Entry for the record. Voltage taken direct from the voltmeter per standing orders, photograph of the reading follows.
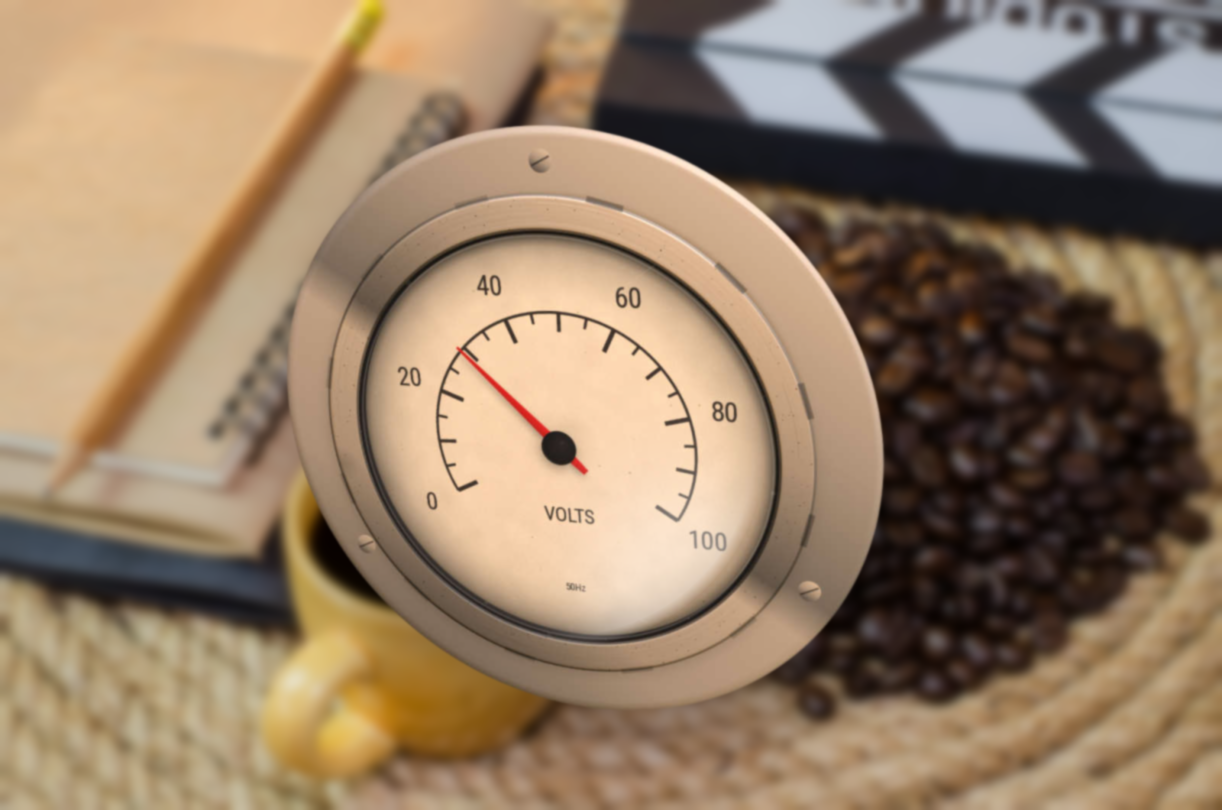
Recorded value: 30 V
